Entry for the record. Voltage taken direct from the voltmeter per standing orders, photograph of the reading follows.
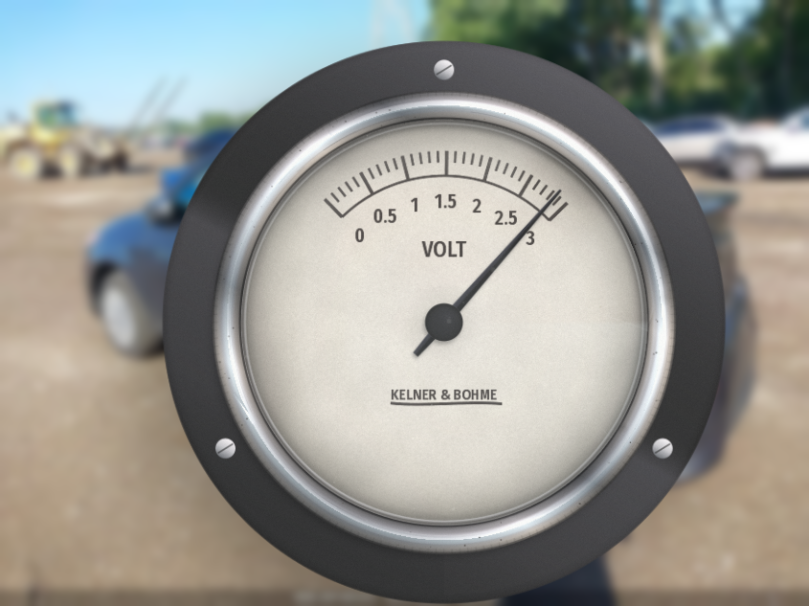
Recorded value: 2.85 V
